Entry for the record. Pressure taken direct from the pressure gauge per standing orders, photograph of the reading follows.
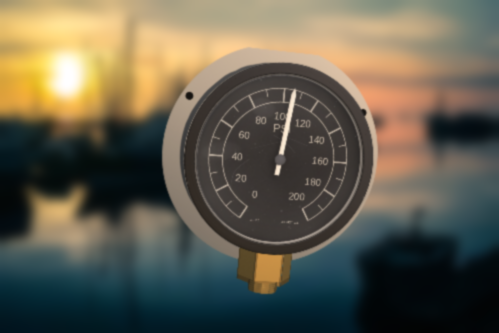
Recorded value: 105 psi
